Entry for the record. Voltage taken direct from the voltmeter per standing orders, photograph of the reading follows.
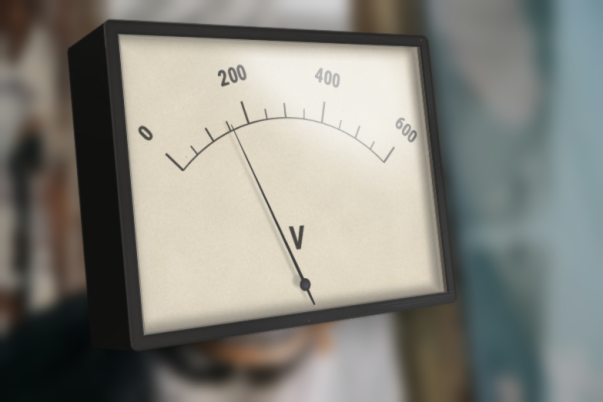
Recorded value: 150 V
